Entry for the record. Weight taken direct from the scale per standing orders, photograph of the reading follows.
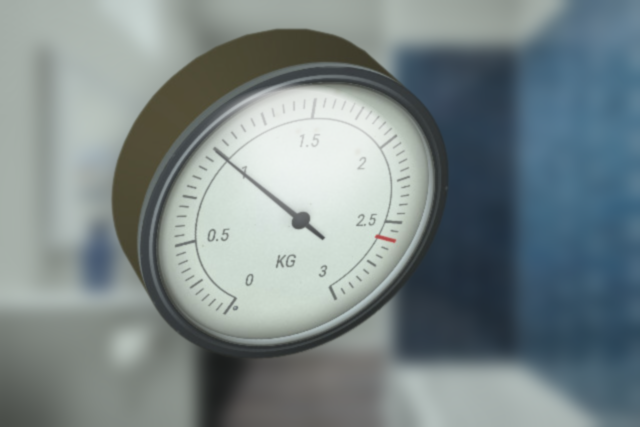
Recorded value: 1 kg
